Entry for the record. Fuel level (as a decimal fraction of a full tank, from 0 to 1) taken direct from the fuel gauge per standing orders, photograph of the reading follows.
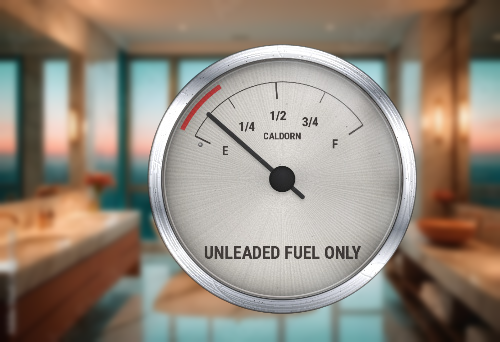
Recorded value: 0.125
